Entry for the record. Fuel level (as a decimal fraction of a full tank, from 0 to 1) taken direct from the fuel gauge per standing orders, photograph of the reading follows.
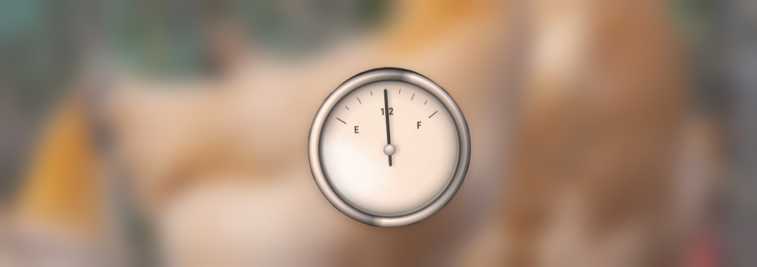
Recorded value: 0.5
